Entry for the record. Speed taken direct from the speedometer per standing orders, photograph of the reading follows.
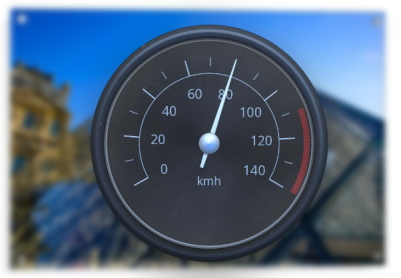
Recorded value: 80 km/h
